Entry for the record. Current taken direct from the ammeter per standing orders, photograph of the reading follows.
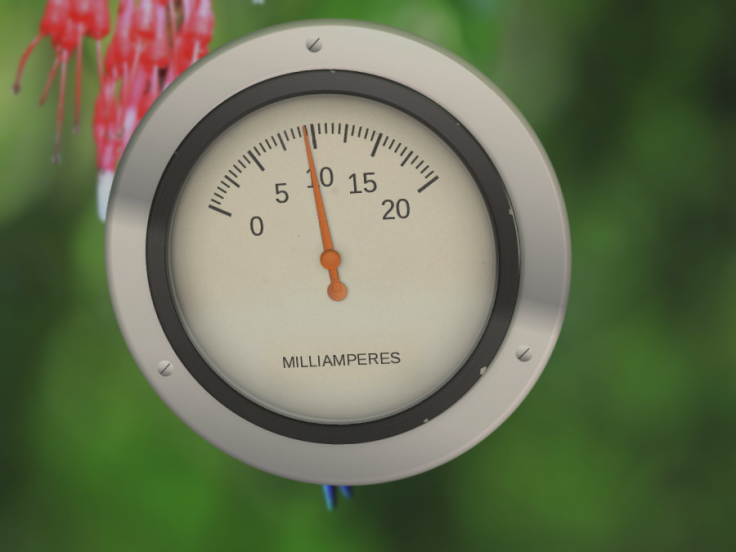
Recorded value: 9.5 mA
